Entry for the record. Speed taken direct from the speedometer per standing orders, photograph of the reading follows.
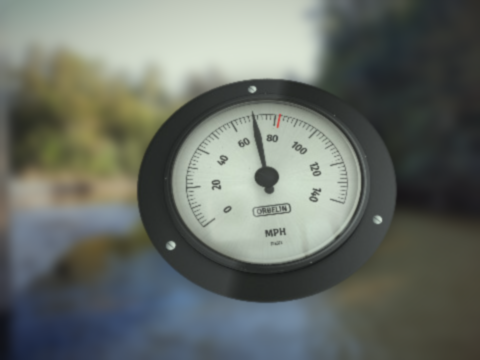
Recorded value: 70 mph
